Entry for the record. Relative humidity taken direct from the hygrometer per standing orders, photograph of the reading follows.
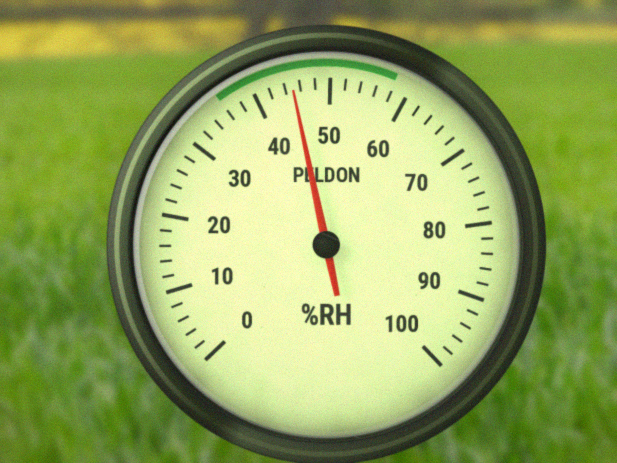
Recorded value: 45 %
